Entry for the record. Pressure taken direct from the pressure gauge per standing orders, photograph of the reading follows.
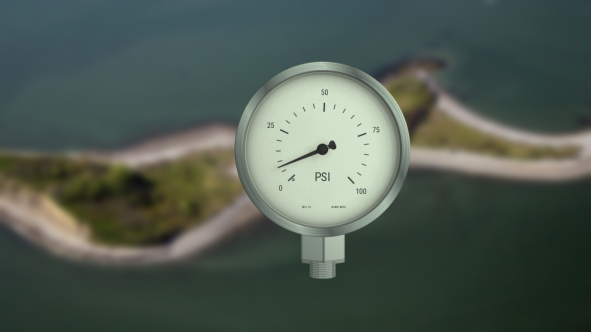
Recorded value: 7.5 psi
